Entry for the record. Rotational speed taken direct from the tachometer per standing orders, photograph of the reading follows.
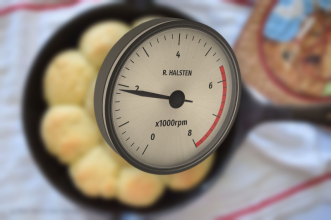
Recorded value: 1900 rpm
